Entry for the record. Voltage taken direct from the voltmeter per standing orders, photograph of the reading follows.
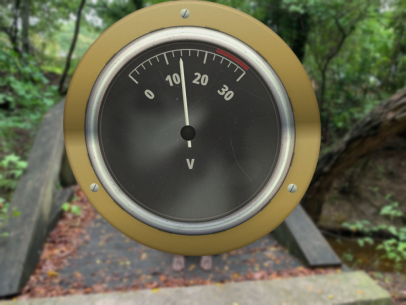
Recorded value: 14 V
